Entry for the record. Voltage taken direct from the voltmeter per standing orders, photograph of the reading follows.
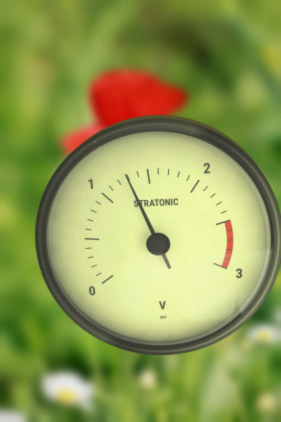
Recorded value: 1.3 V
